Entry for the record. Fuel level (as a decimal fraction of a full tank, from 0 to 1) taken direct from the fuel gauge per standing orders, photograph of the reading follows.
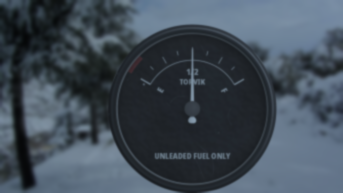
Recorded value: 0.5
